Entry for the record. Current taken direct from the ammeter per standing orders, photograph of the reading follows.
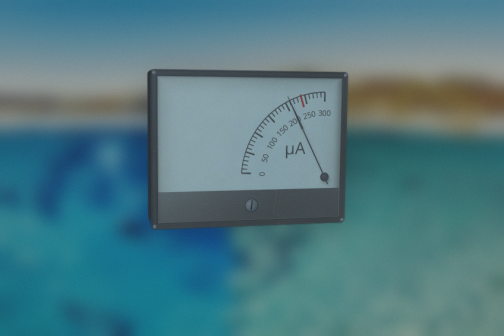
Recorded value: 210 µA
